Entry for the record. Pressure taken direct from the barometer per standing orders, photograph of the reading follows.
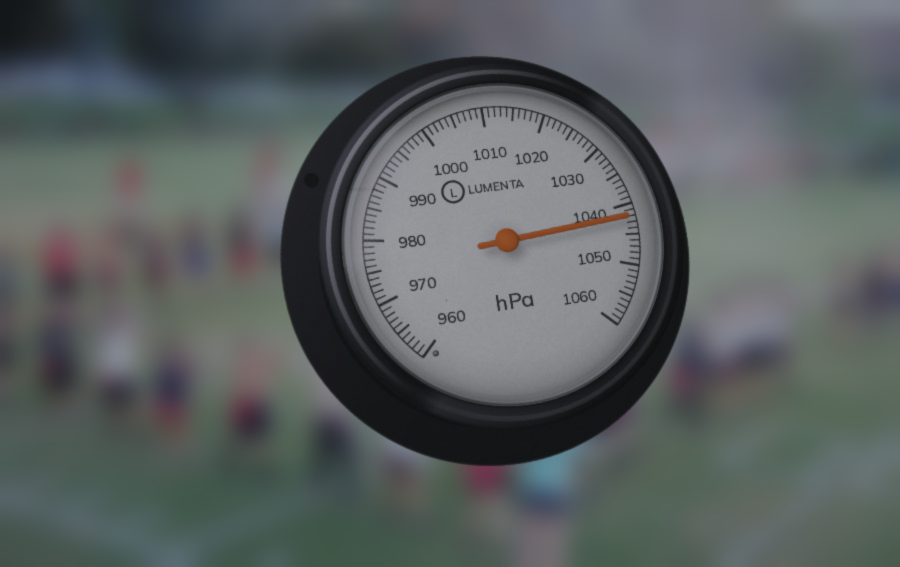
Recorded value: 1042 hPa
